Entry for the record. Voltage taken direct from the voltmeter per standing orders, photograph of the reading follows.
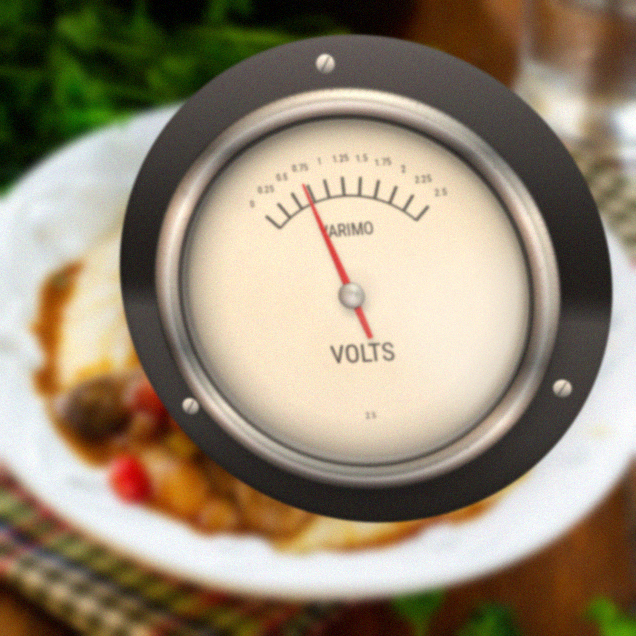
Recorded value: 0.75 V
